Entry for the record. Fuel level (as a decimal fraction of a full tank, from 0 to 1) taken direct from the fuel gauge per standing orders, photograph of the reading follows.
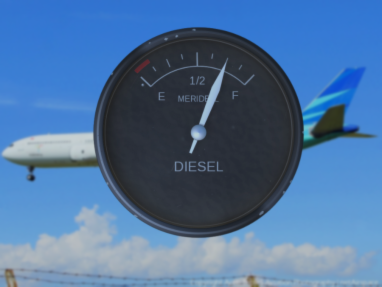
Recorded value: 0.75
